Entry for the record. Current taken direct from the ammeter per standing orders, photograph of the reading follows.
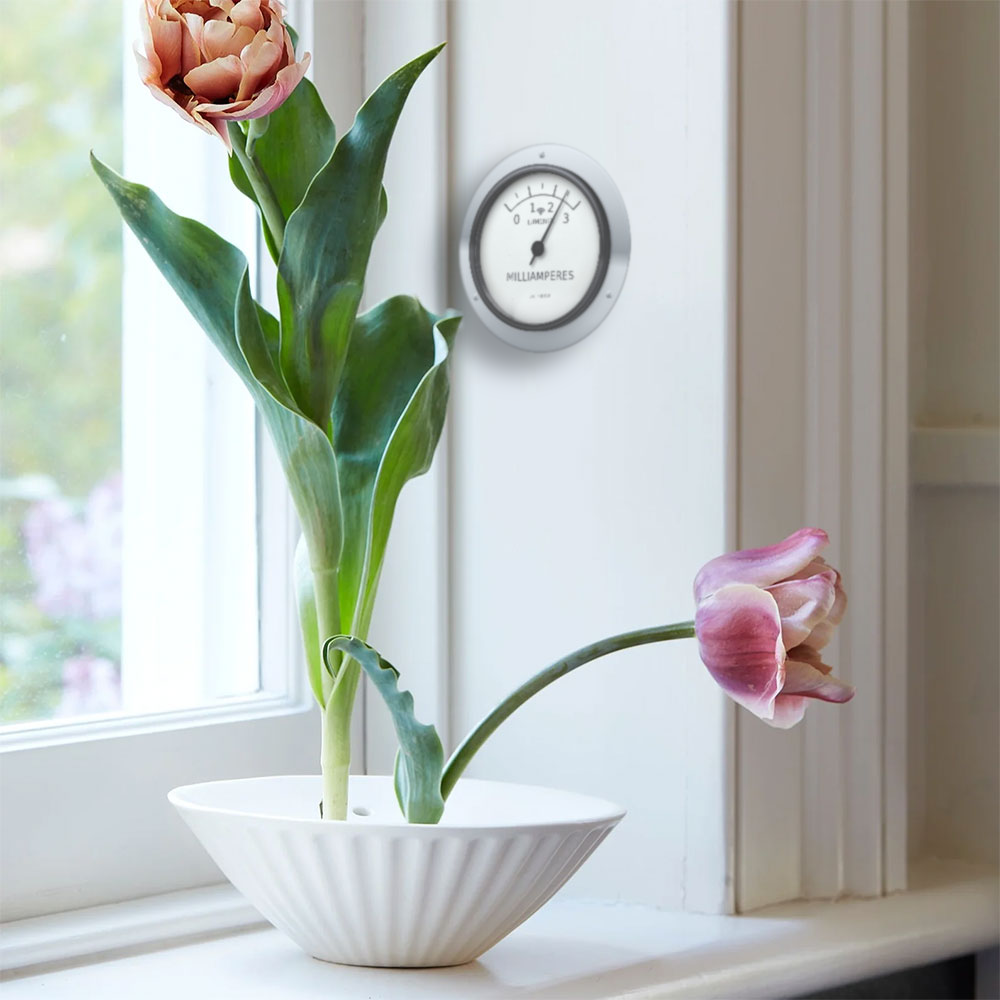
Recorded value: 2.5 mA
